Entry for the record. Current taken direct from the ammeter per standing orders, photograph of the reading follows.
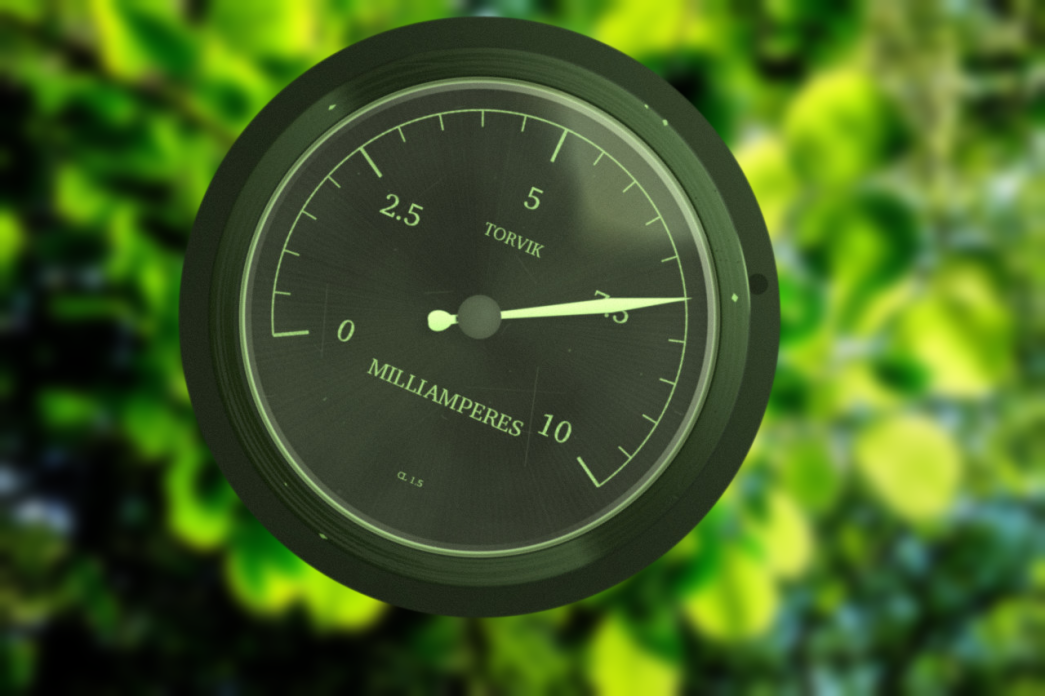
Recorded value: 7.5 mA
